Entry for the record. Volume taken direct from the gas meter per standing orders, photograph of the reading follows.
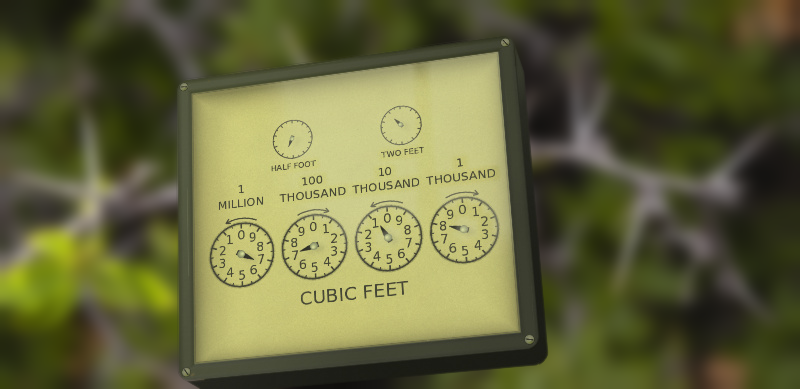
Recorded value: 670800 ft³
